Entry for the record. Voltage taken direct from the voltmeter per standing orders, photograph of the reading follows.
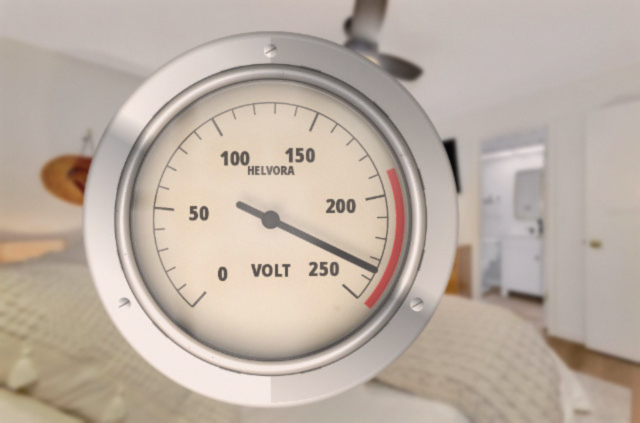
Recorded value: 235 V
